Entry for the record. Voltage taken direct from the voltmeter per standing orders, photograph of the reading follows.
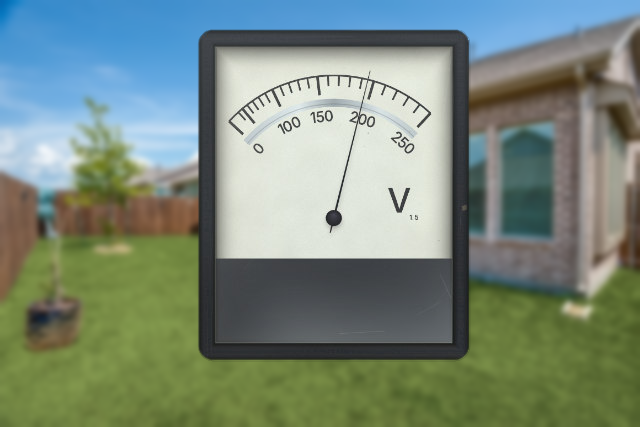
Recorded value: 195 V
